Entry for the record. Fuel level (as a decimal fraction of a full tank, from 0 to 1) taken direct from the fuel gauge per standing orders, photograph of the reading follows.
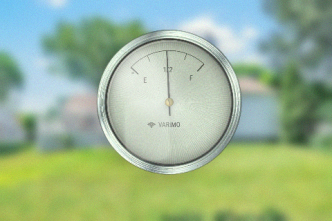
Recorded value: 0.5
